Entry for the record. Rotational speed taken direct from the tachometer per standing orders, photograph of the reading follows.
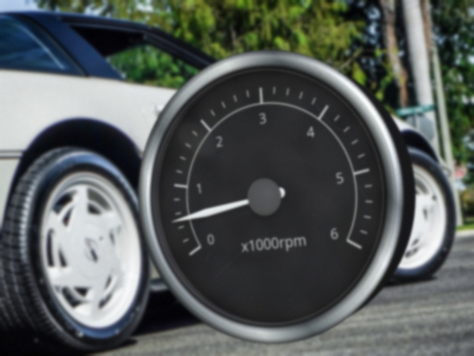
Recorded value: 500 rpm
